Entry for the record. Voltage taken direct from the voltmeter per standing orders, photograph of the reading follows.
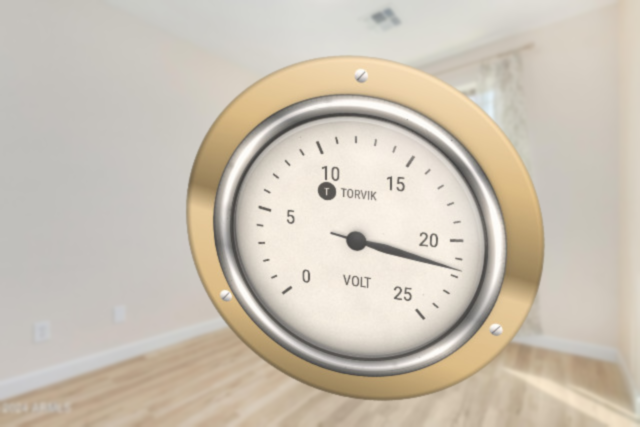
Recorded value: 21.5 V
